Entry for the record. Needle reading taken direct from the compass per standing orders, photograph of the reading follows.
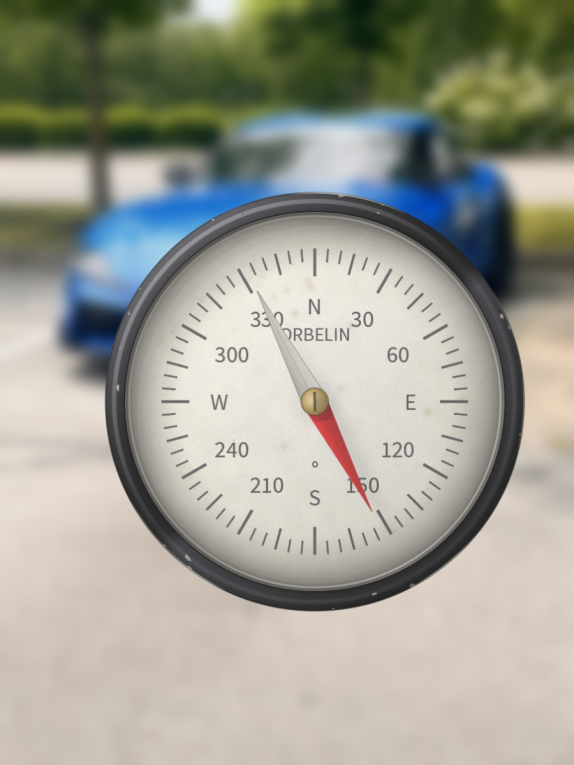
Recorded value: 152.5 °
